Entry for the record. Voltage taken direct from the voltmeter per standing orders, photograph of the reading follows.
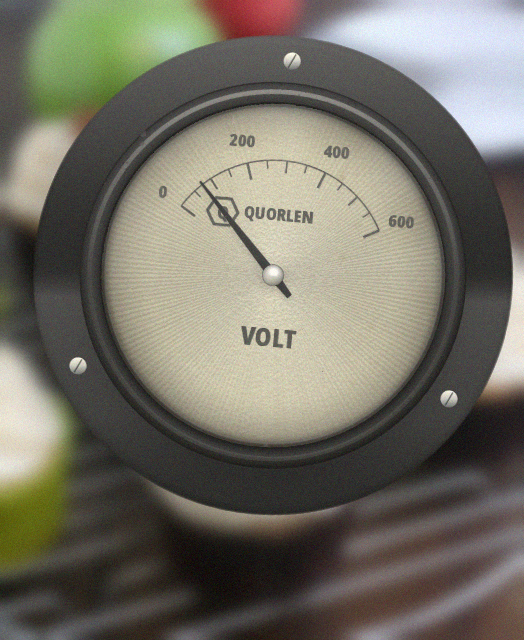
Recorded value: 75 V
